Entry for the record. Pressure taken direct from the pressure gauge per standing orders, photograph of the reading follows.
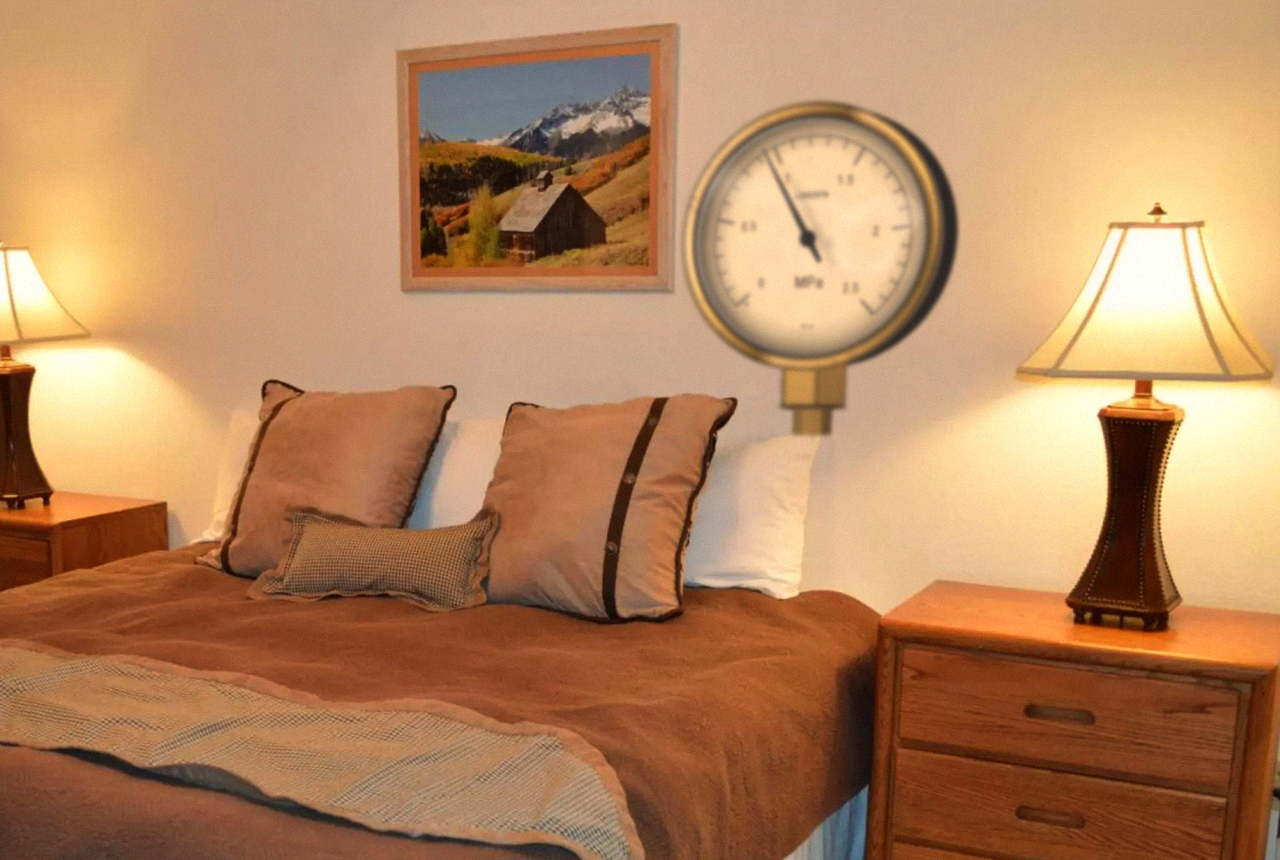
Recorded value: 0.95 MPa
